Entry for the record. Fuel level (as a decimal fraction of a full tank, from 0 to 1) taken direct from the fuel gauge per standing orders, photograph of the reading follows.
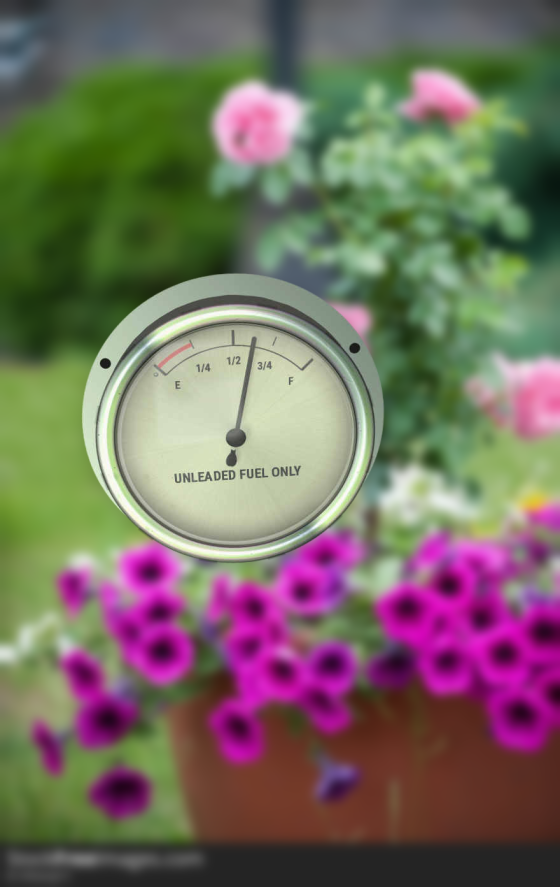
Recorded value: 0.625
